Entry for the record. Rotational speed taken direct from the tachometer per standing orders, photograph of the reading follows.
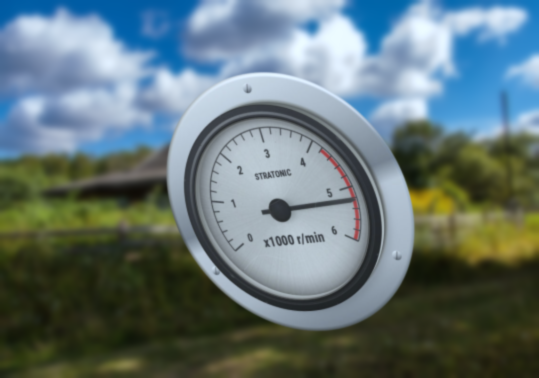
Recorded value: 5200 rpm
